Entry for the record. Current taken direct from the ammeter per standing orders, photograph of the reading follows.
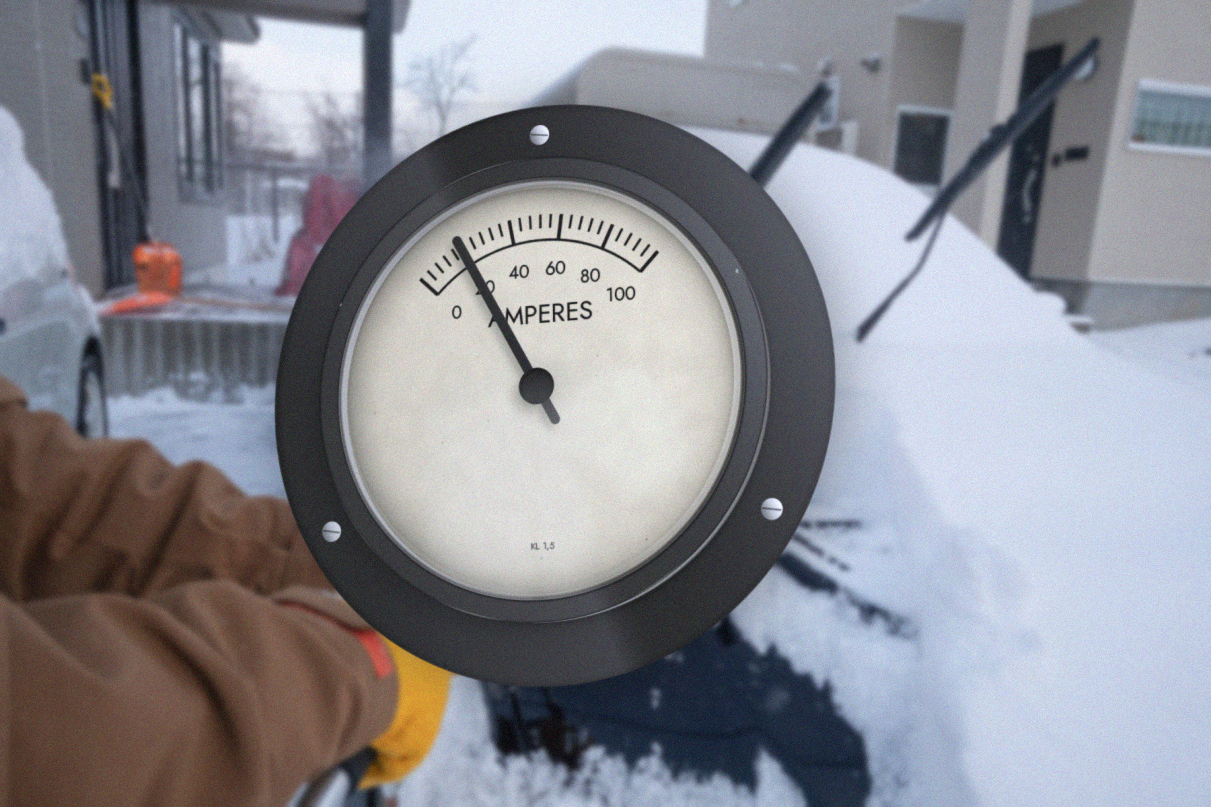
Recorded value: 20 A
